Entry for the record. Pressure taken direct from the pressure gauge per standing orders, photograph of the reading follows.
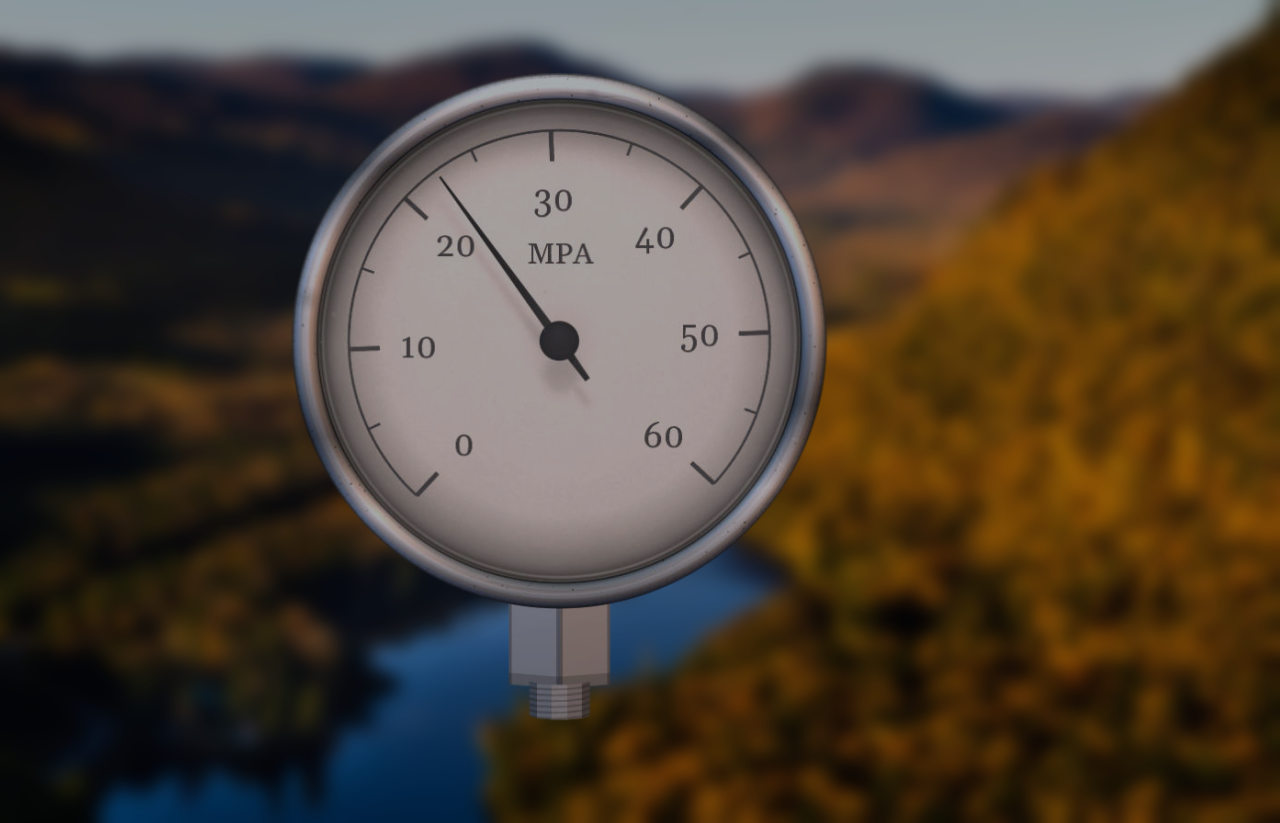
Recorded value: 22.5 MPa
